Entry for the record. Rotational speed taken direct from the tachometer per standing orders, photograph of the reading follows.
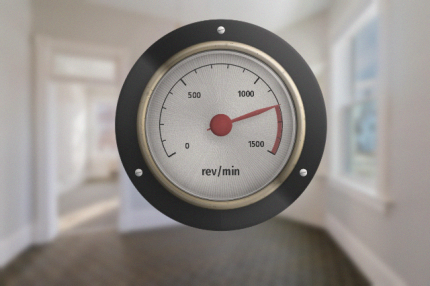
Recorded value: 1200 rpm
